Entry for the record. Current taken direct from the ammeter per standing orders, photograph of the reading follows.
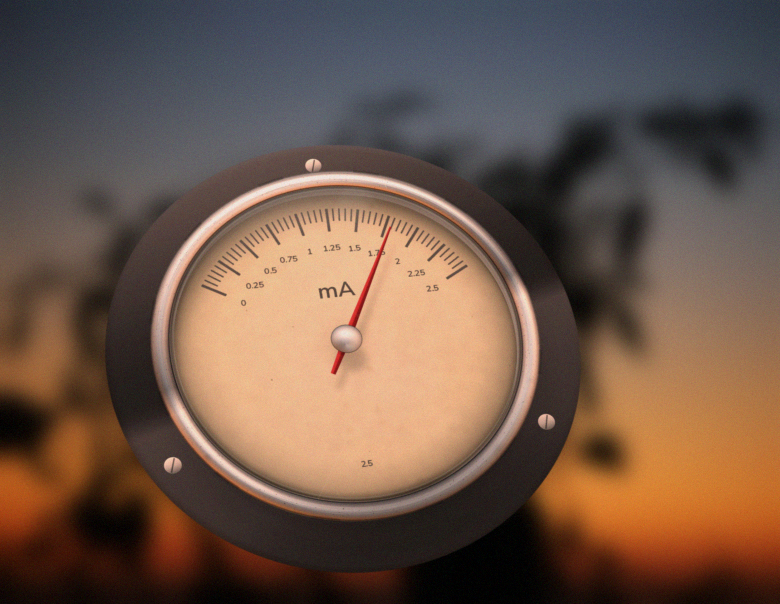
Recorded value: 1.8 mA
